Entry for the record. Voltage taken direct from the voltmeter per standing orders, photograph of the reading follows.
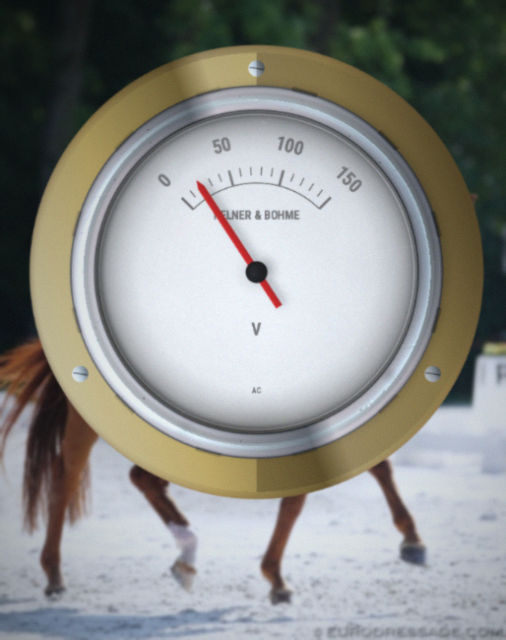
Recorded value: 20 V
